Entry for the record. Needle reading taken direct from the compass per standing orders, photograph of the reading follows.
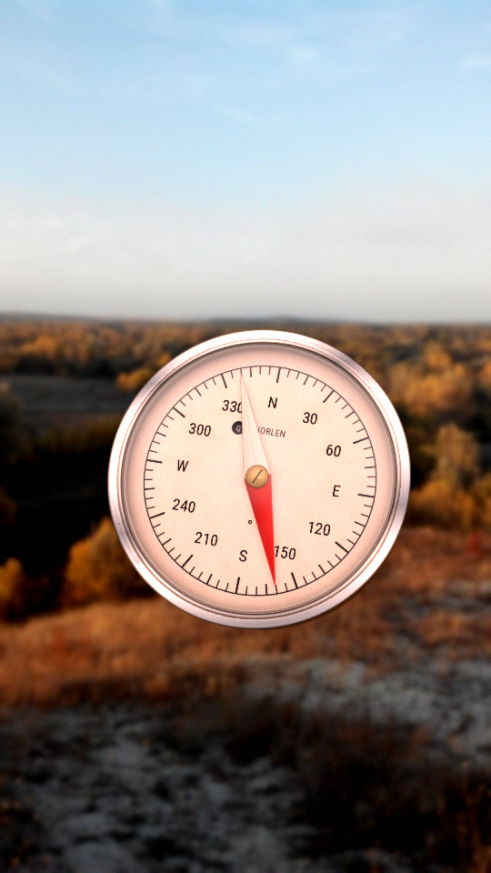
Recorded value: 160 °
